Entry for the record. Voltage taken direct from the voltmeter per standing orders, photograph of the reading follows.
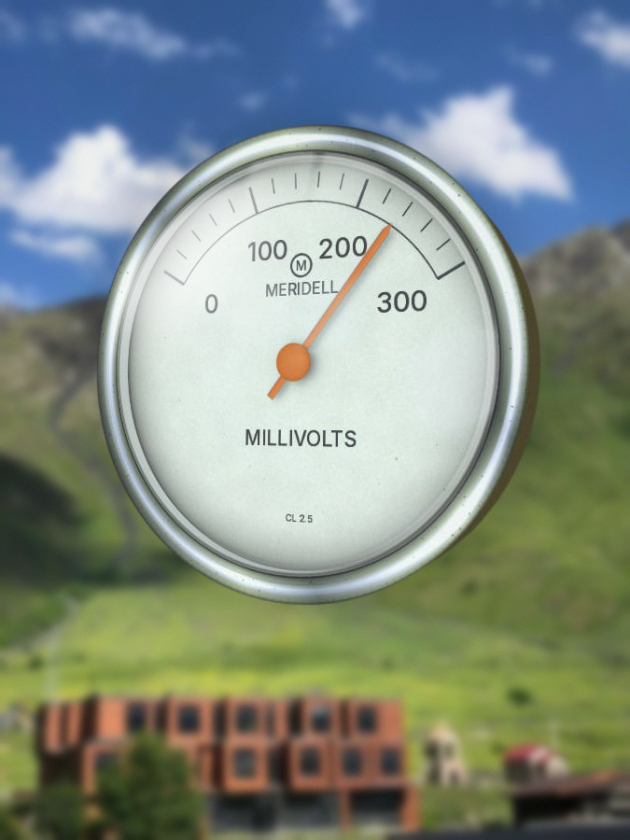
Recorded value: 240 mV
